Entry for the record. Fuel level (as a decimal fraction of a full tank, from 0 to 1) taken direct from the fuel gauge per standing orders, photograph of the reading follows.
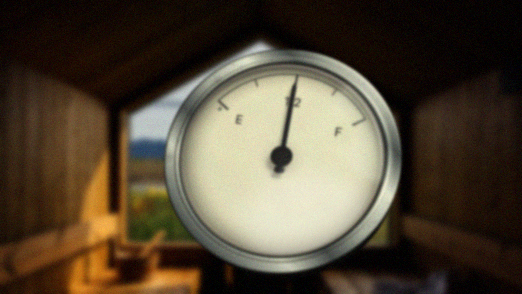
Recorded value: 0.5
